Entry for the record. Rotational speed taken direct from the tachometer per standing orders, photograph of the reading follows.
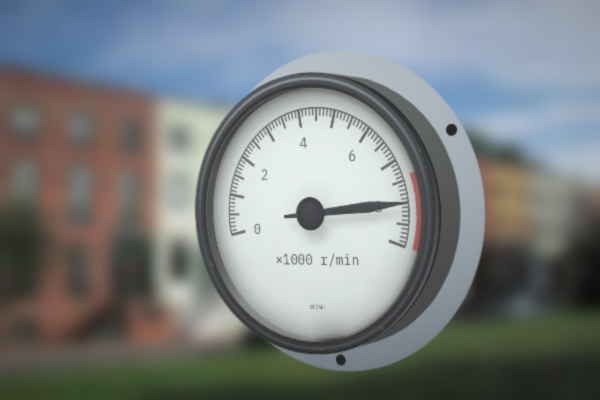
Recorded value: 8000 rpm
